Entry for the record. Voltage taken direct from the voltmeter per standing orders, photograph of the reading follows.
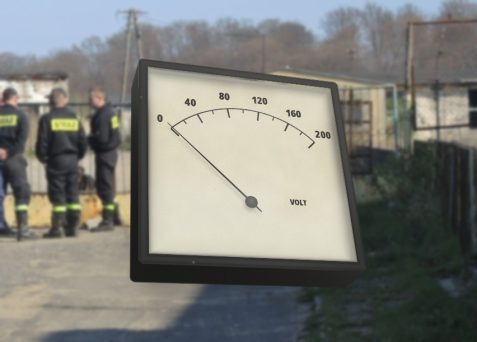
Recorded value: 0 V
